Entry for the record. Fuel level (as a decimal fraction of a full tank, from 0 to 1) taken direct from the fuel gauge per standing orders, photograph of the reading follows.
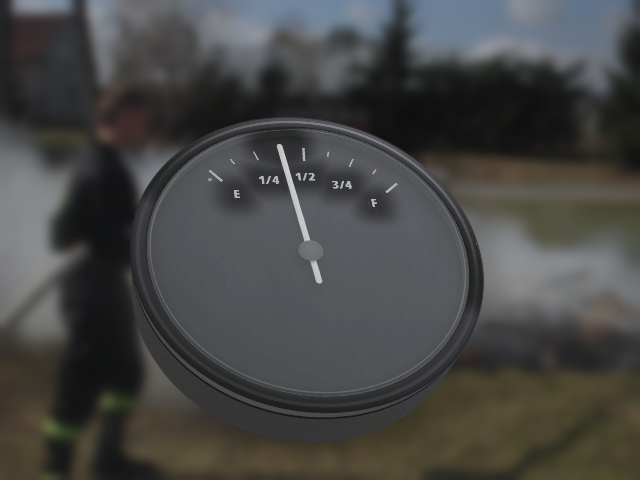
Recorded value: 0.375
